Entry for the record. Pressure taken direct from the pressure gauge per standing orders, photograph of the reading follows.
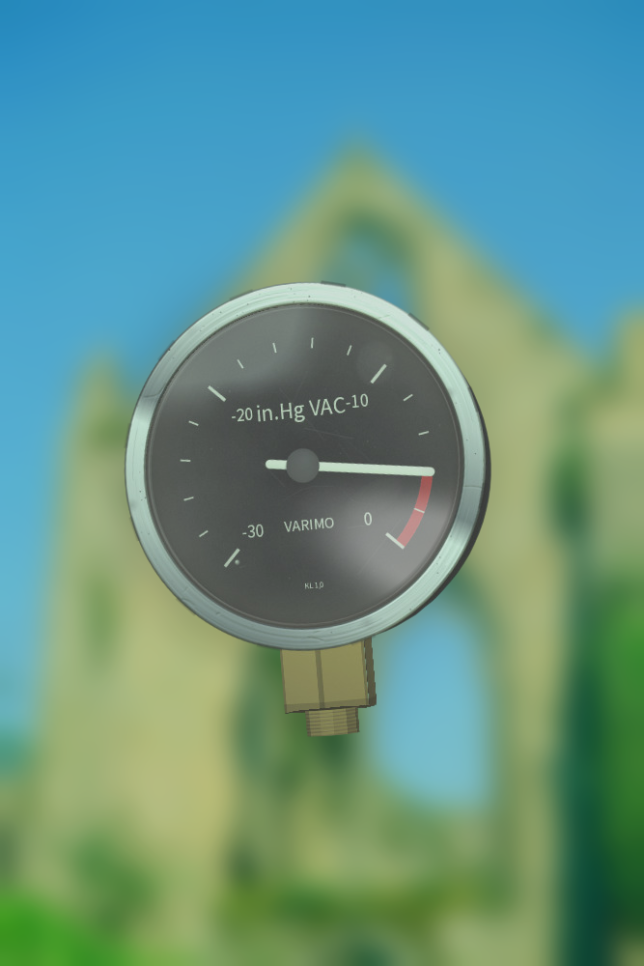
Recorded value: -4 inHg
